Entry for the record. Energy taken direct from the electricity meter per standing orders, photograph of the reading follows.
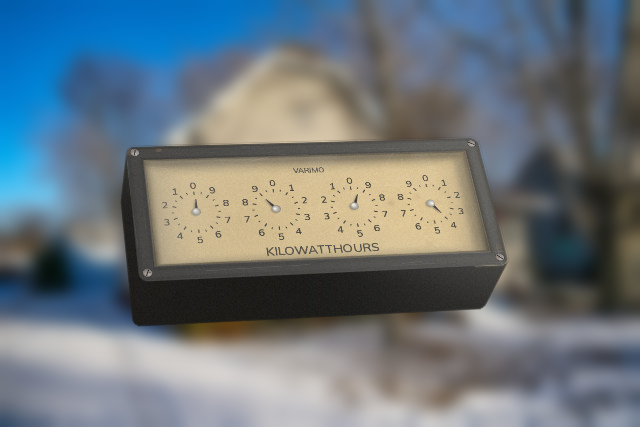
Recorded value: 9894 kWh
